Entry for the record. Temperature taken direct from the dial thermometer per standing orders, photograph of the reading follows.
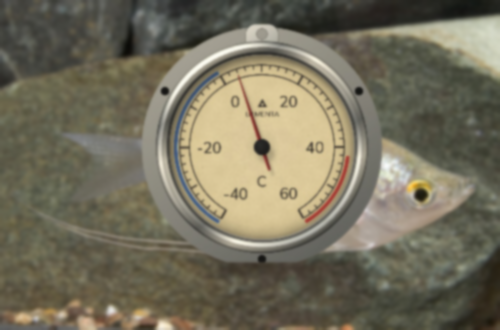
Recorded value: 4 °C
